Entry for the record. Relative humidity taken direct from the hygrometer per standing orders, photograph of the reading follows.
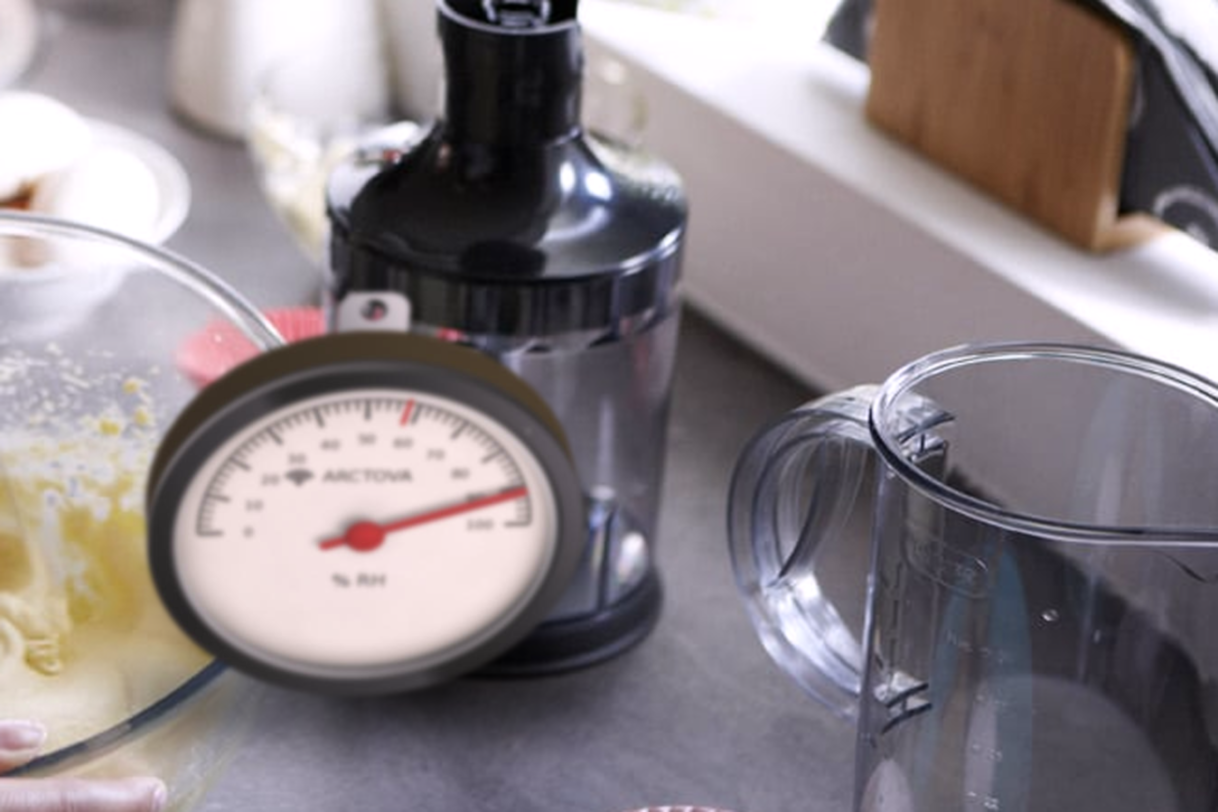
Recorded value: 90 %
